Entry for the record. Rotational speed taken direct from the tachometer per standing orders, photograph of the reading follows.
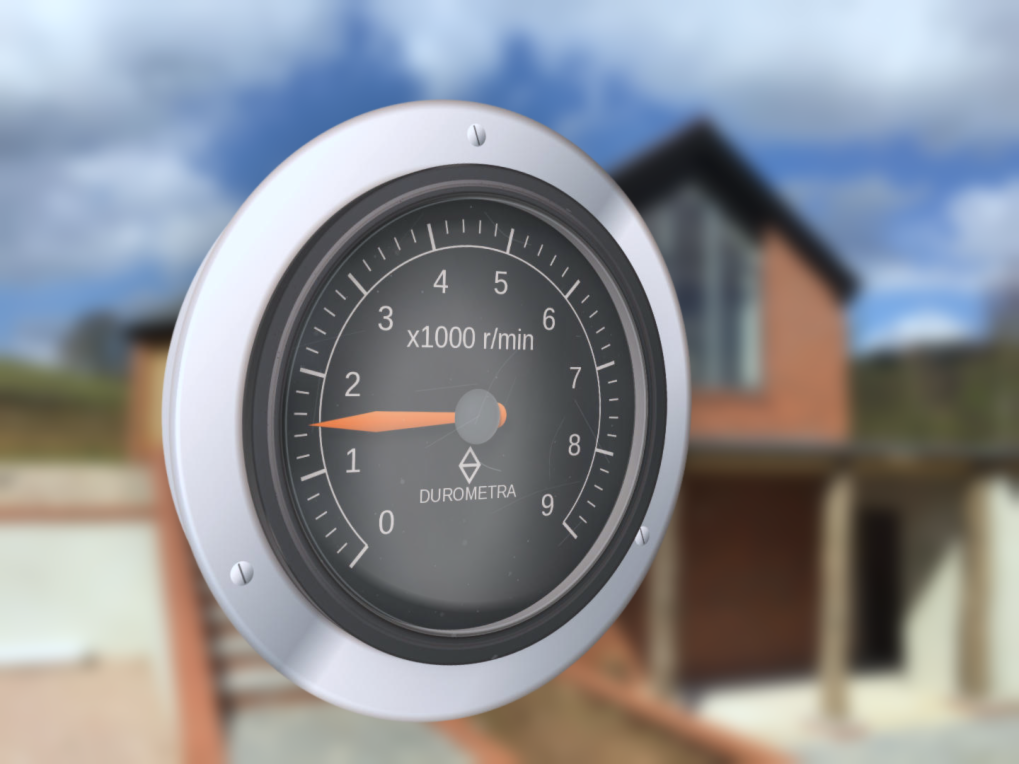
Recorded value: 1500 rpm
